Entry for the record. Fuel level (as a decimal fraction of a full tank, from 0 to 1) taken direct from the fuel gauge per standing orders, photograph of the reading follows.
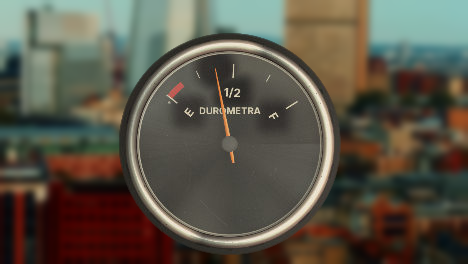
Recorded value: 0.375
